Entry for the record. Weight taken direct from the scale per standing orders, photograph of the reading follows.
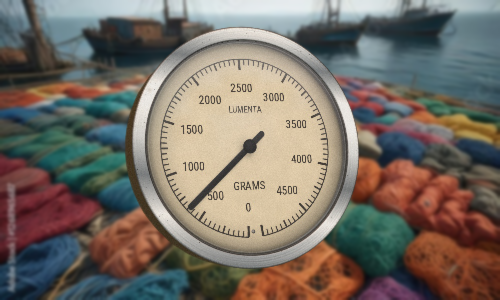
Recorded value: 650 g
